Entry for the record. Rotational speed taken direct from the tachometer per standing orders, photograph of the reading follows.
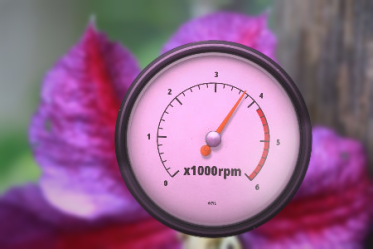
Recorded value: 3700 rpm
